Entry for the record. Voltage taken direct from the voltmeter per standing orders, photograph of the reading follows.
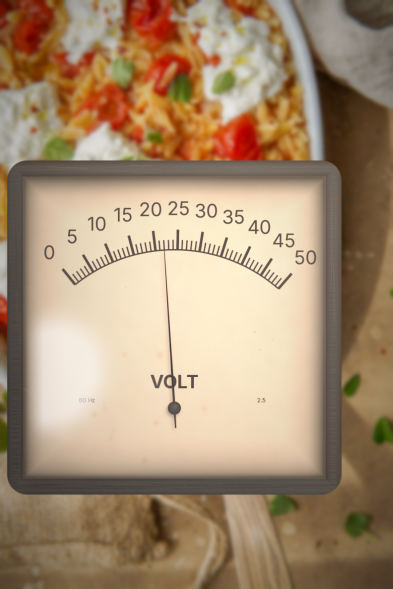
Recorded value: 22 V
